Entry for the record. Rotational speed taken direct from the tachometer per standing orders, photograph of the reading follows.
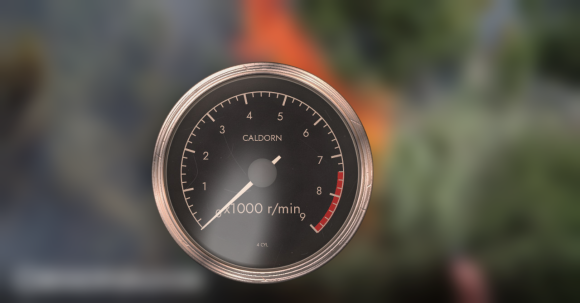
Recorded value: 0 rpm
